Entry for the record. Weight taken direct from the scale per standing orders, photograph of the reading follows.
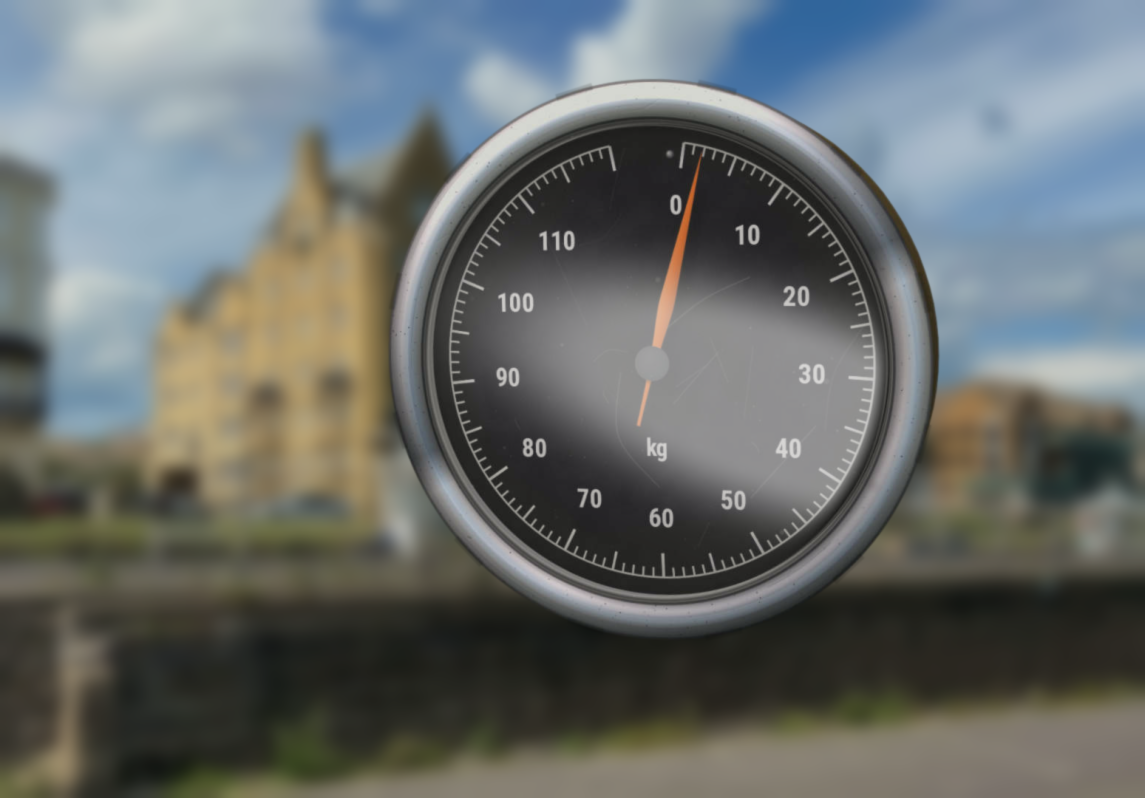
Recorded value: 2 kg
